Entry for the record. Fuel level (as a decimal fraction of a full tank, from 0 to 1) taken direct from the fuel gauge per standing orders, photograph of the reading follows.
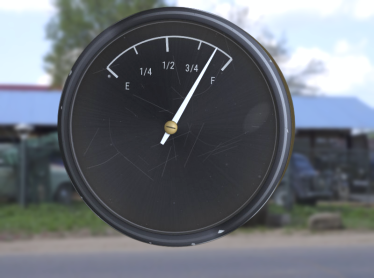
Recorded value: 0.875
